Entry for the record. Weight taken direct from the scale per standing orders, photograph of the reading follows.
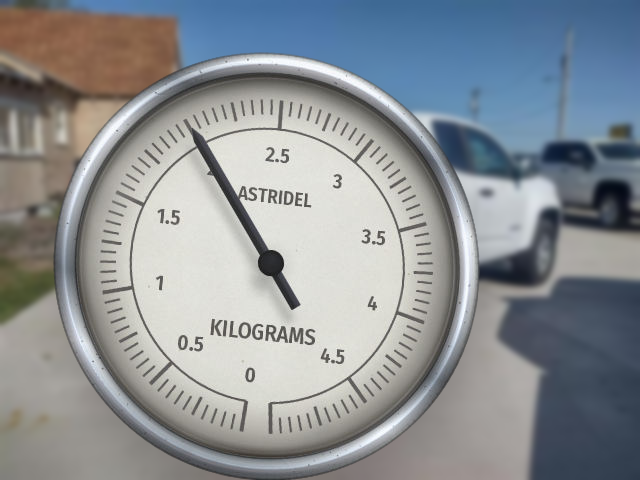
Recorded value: 2 kg
